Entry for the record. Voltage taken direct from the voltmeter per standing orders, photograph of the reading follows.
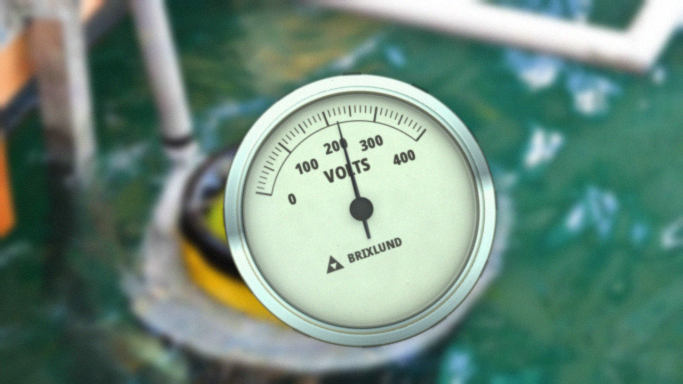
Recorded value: 220 V
